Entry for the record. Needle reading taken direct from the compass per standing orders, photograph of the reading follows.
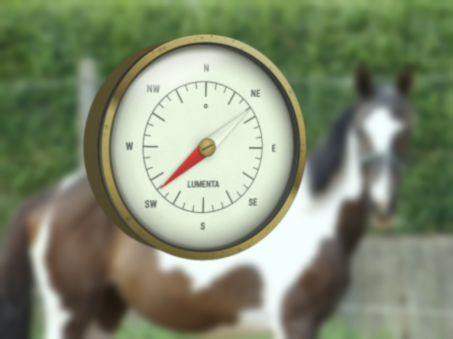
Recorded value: 230 °
